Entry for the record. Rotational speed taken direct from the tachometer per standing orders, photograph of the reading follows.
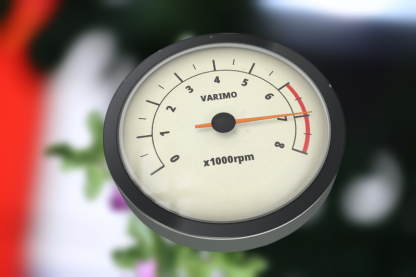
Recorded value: 7000 rpm
